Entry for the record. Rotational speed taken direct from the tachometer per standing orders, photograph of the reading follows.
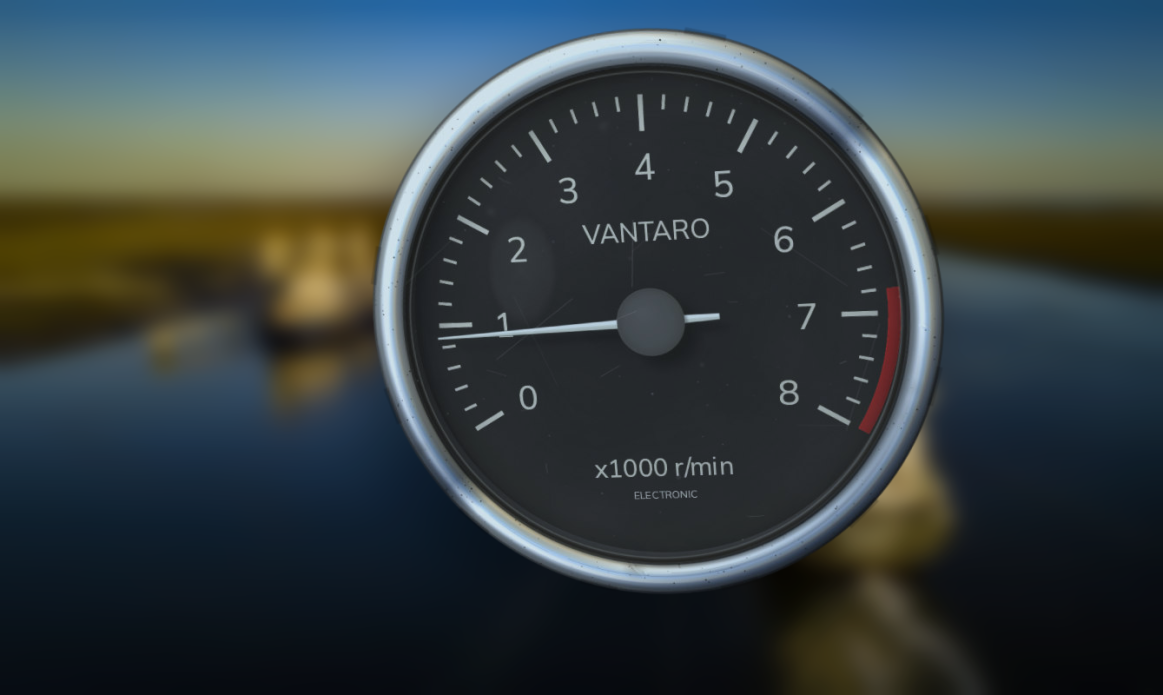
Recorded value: 900 rpm
